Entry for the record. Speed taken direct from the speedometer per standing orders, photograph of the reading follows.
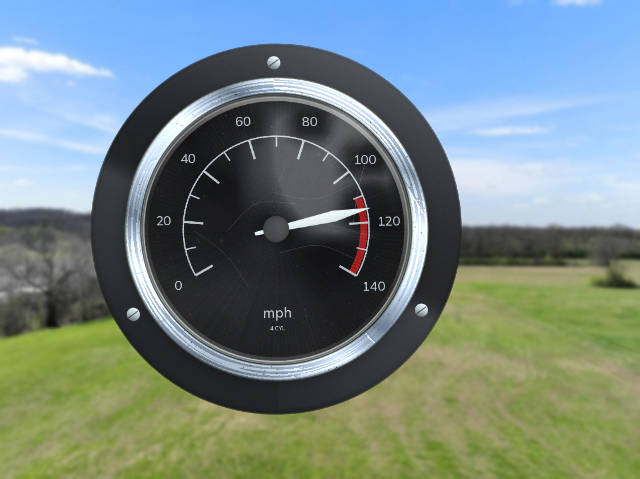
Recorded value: 115 mph
